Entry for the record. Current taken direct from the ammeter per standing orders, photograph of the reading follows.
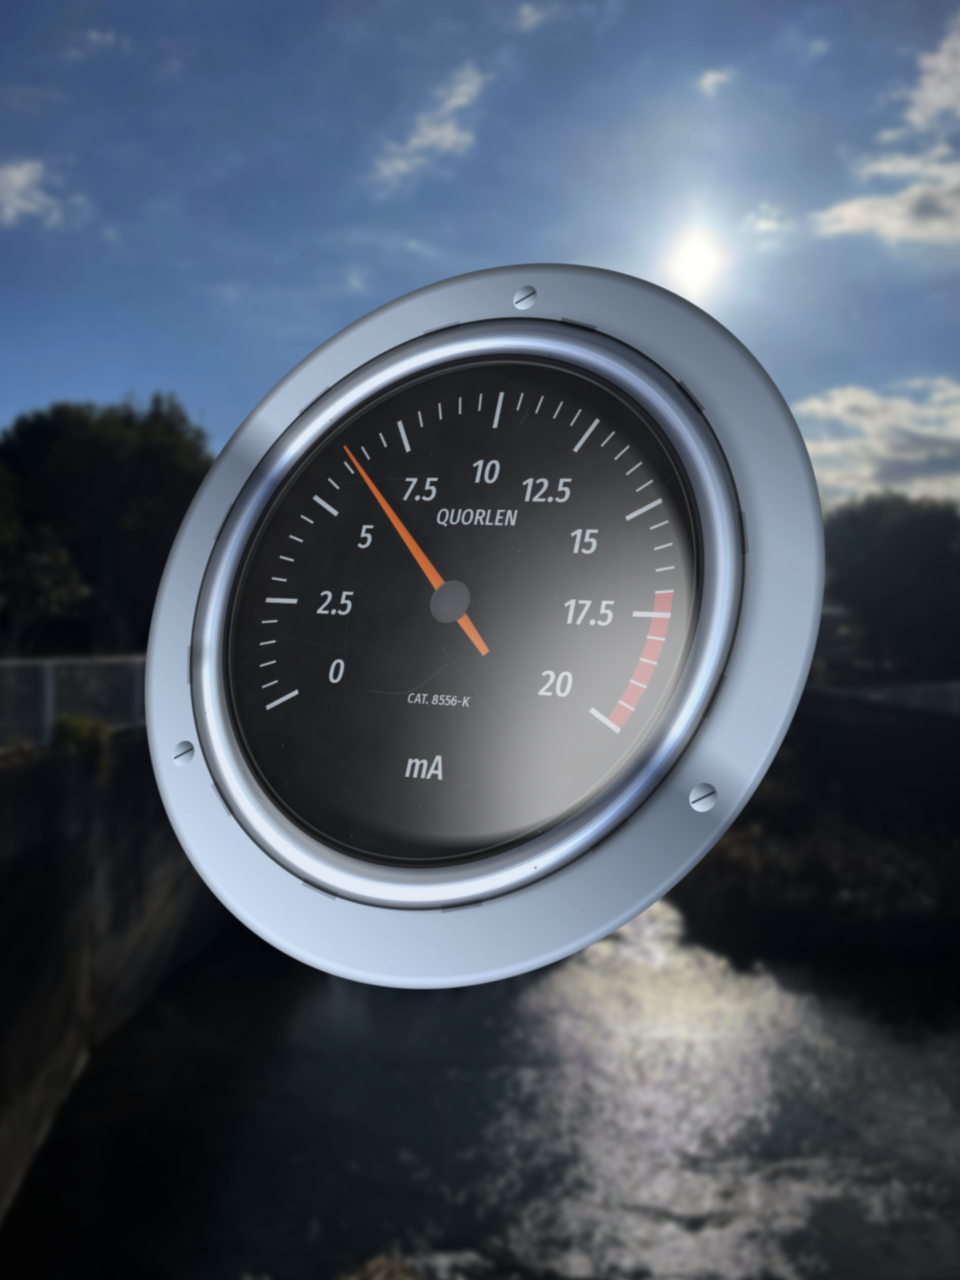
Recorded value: 6.25 mA
